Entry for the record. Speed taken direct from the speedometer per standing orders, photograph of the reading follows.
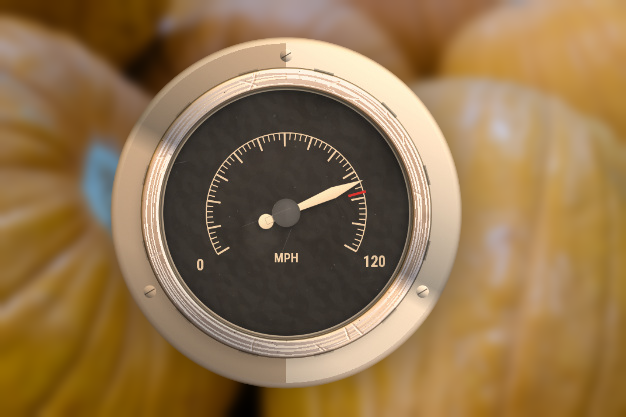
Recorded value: 94 mph
